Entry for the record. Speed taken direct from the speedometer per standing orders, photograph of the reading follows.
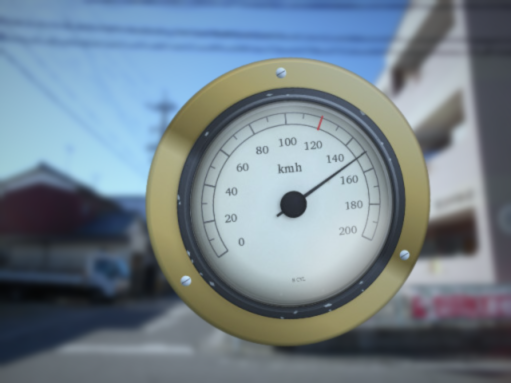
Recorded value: 150 km/h
